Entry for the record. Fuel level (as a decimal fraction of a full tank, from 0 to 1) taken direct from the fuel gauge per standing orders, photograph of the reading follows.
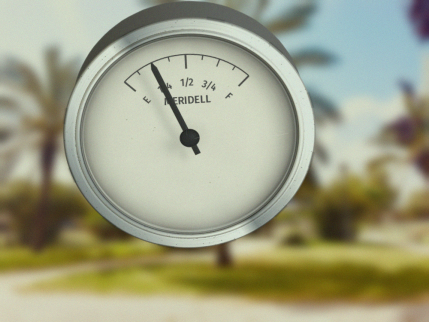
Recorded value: 0.25
